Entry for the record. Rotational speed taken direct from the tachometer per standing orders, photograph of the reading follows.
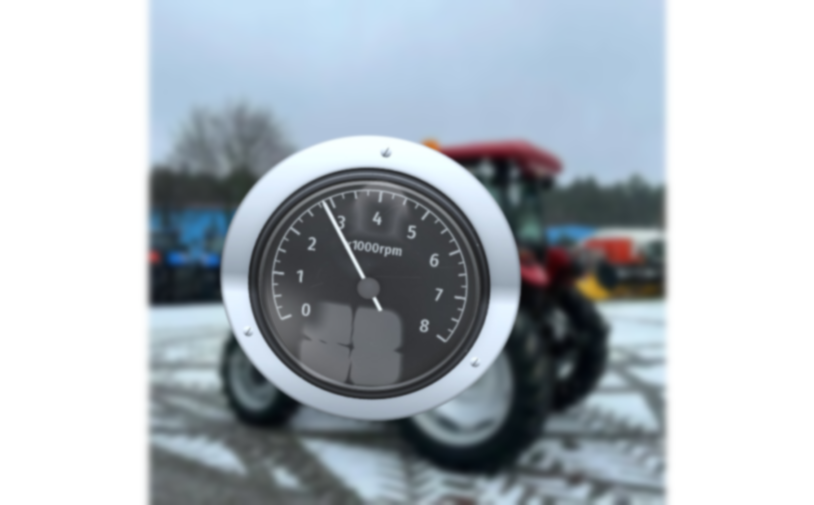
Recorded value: 2875 rpm
